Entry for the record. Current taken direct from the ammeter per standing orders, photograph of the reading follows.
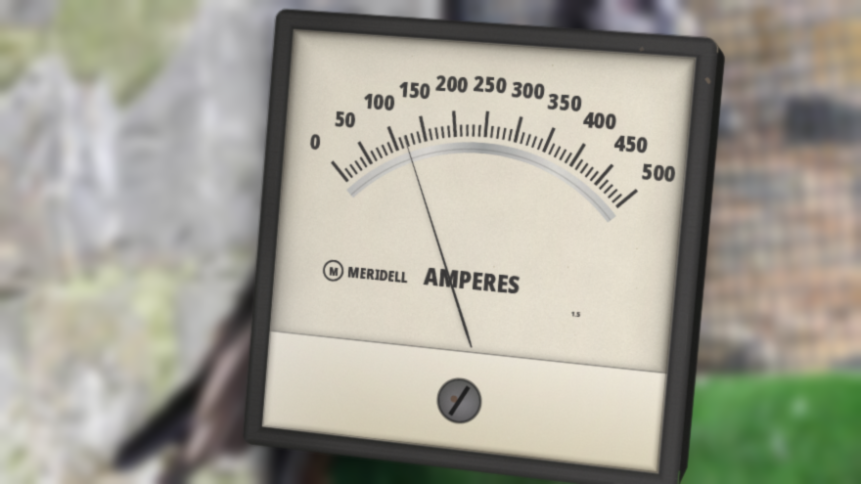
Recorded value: 120 A
